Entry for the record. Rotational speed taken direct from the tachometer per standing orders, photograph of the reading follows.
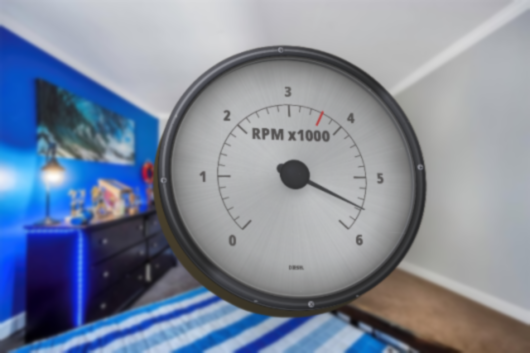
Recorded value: 5600 rpm
